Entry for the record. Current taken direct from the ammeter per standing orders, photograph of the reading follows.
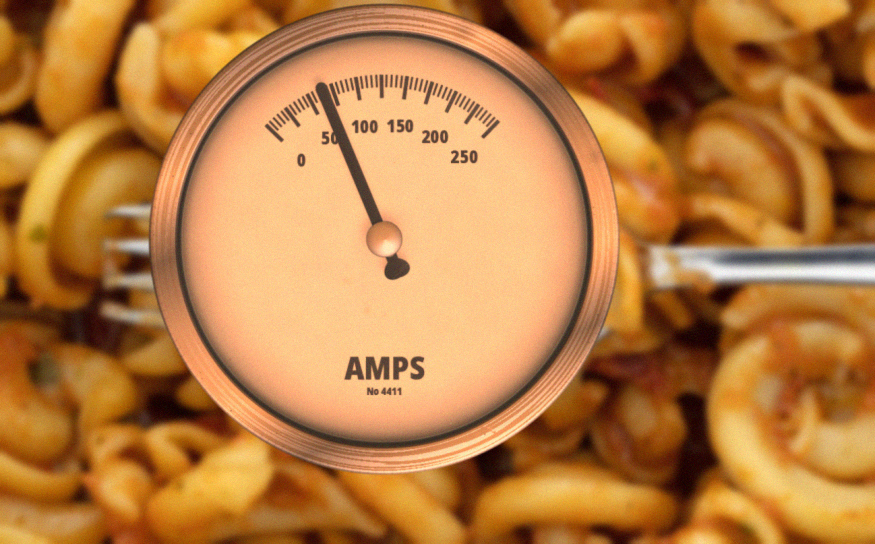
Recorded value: 65 A
